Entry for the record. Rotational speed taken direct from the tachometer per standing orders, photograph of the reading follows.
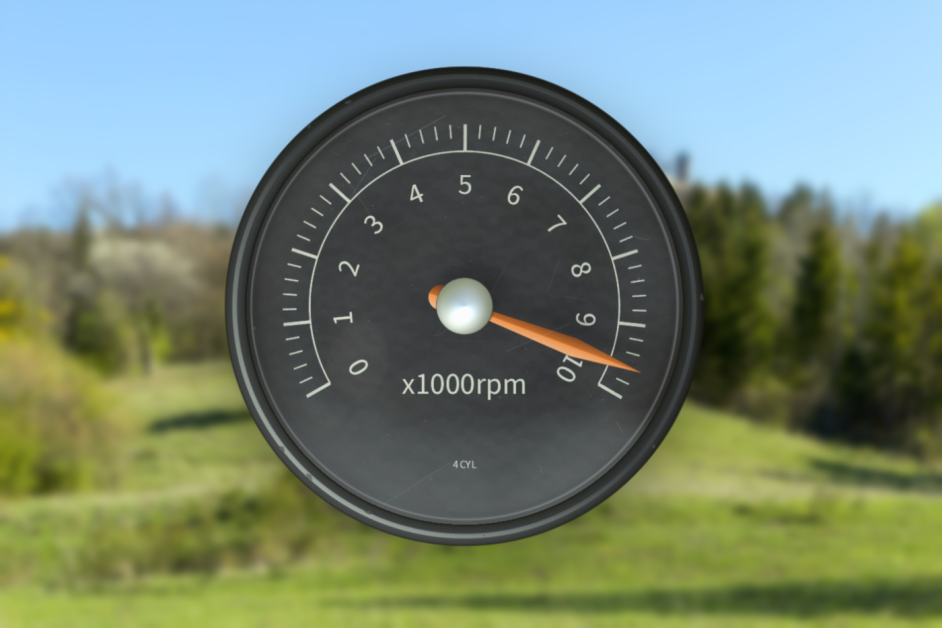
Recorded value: 9600 rpm
